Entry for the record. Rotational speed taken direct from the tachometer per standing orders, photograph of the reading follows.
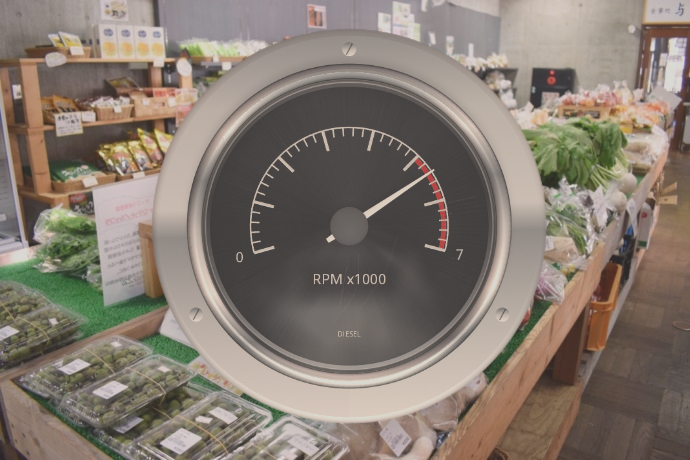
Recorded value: 5400 rpm
